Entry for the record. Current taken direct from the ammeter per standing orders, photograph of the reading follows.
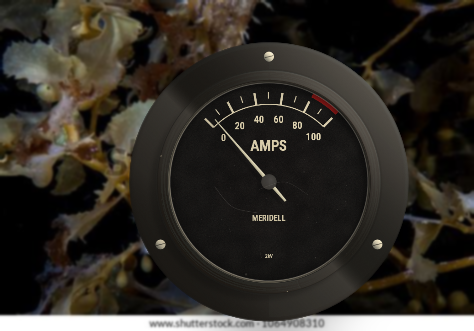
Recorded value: 5 A
